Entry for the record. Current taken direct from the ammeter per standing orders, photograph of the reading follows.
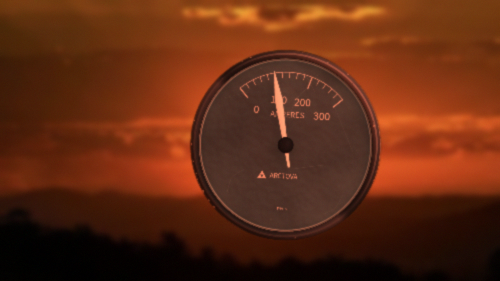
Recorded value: 100 A
